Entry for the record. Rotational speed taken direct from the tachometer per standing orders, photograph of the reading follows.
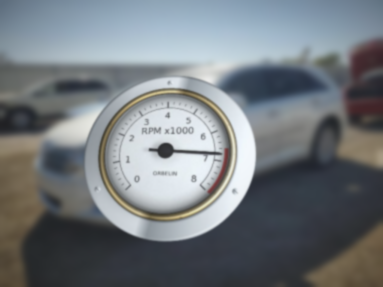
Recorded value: 6800 rpm
